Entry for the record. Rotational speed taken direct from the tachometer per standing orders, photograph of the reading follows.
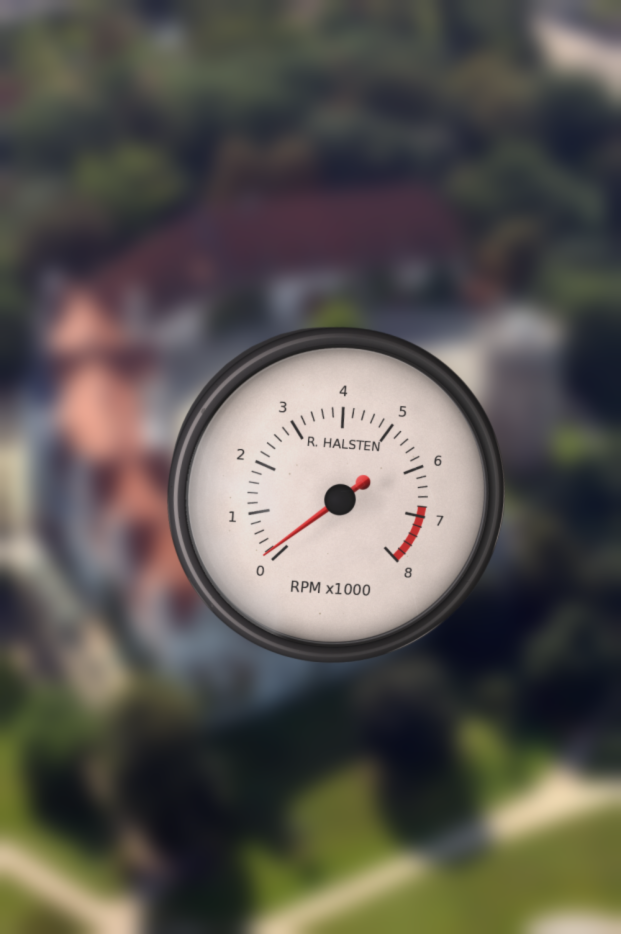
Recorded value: 200 rpm
